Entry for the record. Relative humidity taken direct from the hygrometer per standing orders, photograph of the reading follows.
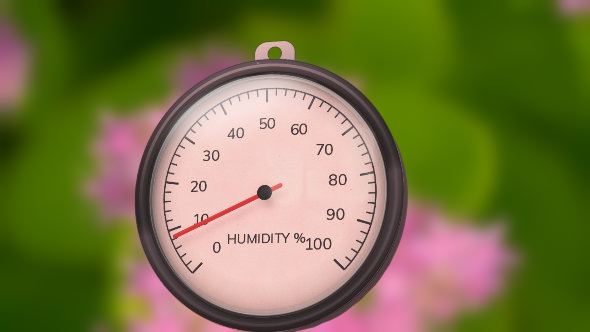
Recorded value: 8 %
